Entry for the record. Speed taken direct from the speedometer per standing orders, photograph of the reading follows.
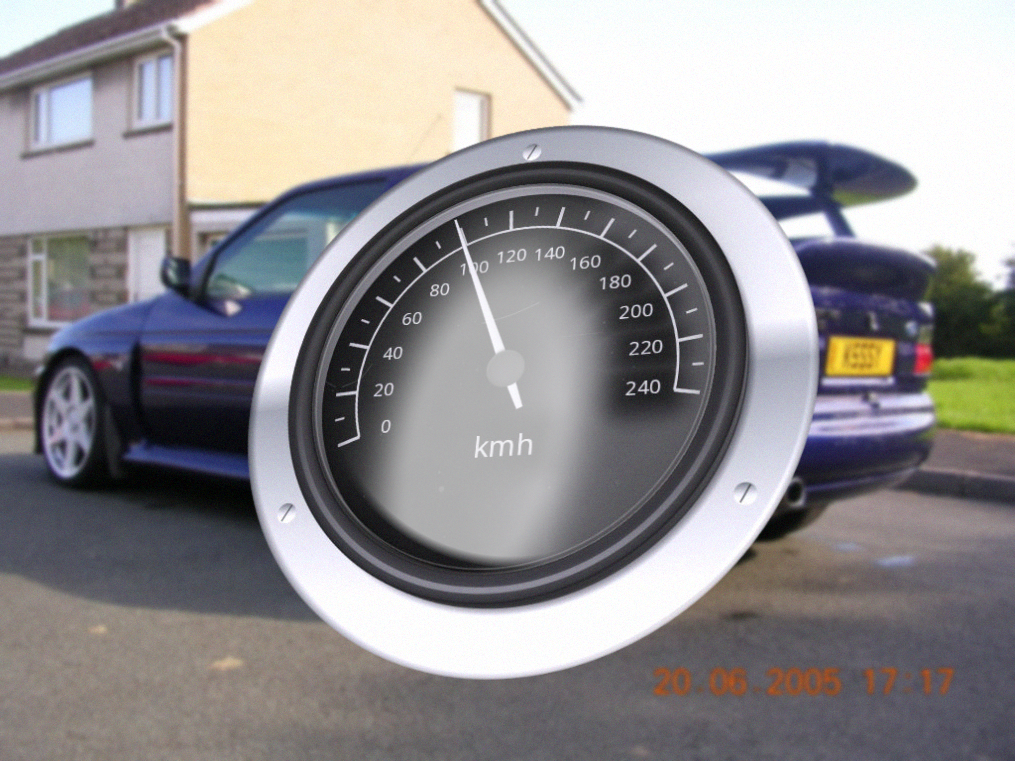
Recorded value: 100 km/h
